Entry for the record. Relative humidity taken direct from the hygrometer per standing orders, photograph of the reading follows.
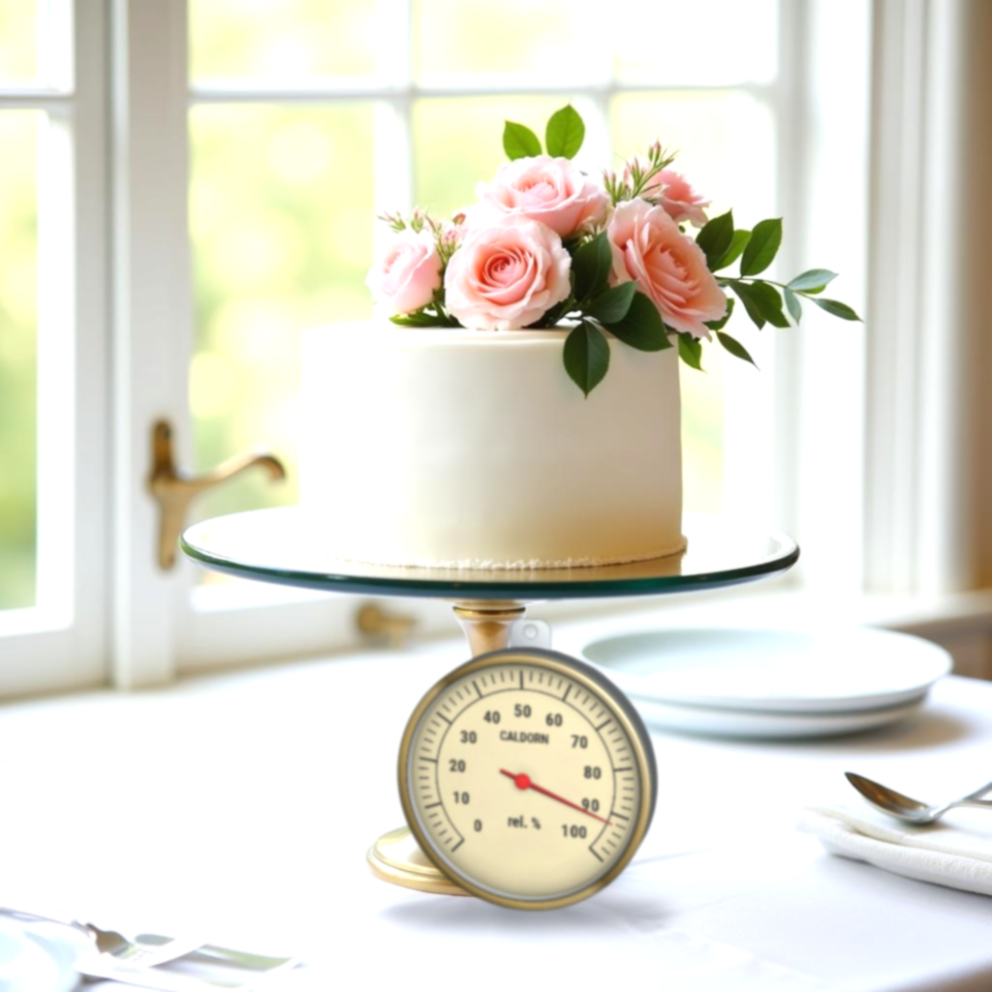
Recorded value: 92 %
